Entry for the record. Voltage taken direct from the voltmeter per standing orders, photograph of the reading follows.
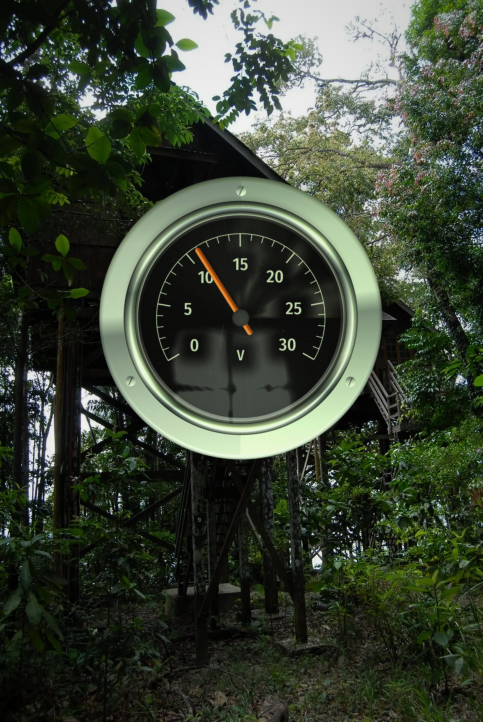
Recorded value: 11 V
